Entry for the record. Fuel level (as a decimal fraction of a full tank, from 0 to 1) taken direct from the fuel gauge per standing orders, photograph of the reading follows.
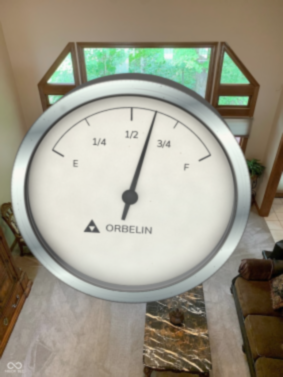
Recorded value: 0.625
